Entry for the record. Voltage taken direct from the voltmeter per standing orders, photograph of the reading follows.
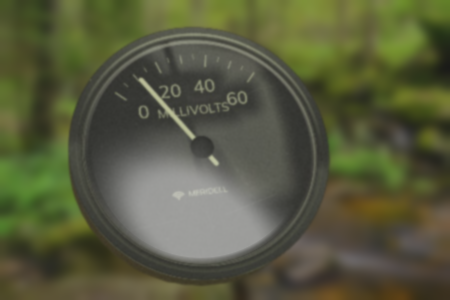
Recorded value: 10 mV
